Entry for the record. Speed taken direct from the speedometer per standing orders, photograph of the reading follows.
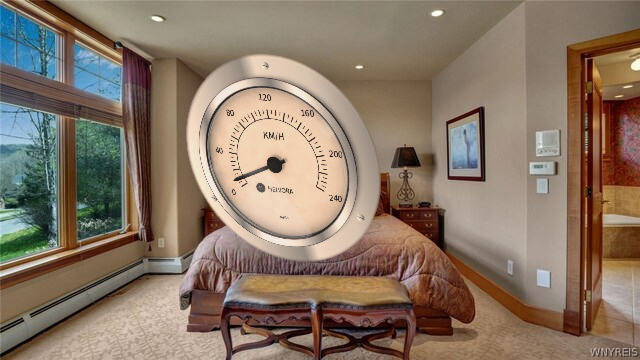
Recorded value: 10 km/h
